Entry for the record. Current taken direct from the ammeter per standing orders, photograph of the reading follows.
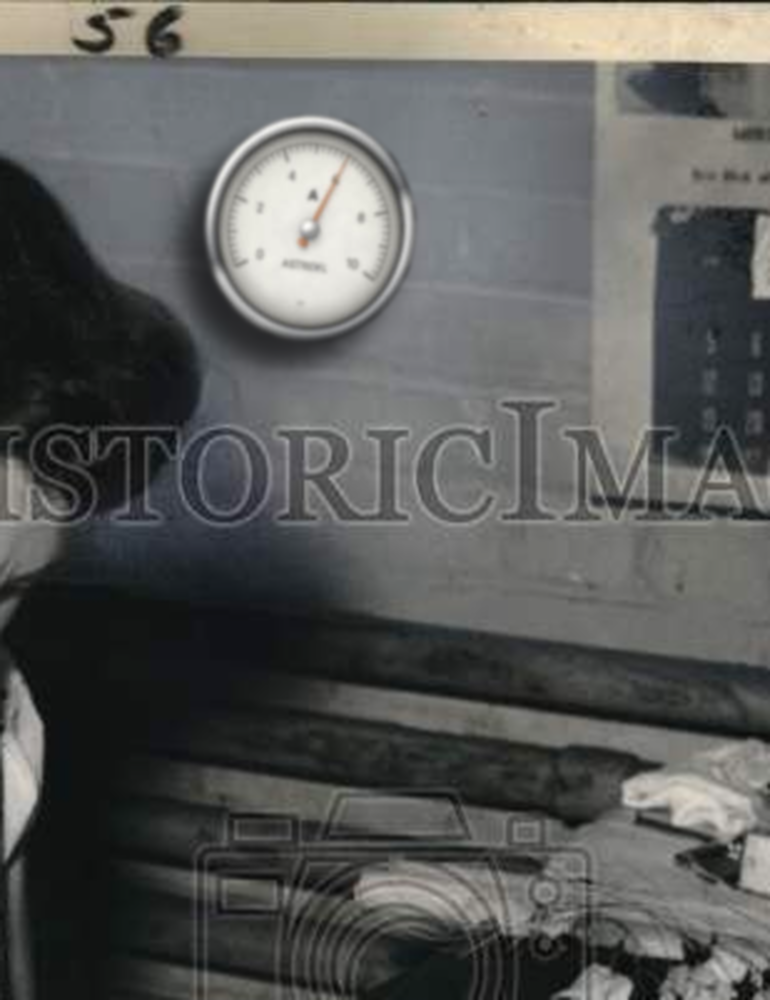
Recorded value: 6 A
